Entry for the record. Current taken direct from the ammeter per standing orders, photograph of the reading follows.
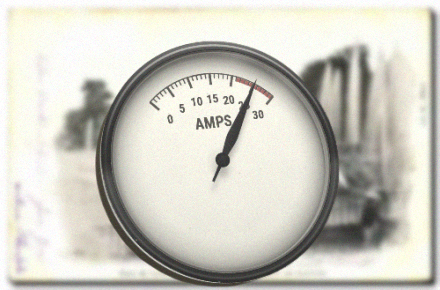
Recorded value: 25 A
